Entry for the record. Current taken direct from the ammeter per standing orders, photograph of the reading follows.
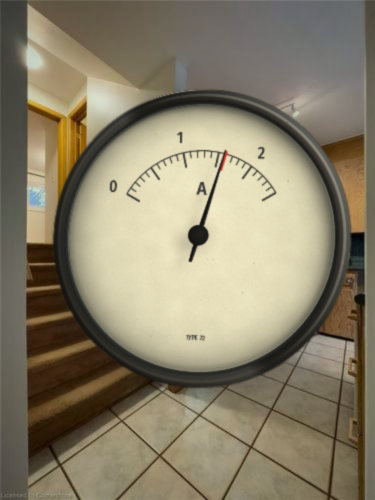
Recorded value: 1.6 A
